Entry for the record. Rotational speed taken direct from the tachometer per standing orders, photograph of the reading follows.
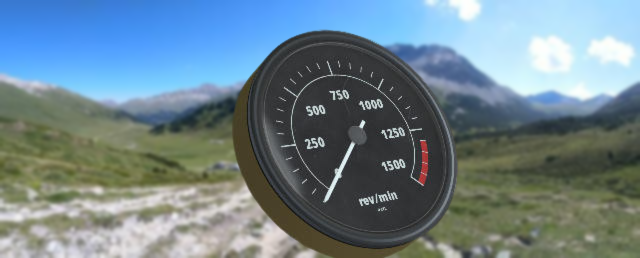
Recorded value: 0 rpm
